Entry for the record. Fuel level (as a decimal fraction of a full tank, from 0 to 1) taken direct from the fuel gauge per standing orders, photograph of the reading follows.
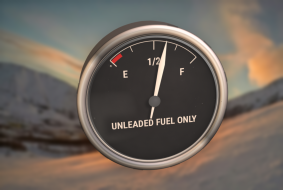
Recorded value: 0.625
